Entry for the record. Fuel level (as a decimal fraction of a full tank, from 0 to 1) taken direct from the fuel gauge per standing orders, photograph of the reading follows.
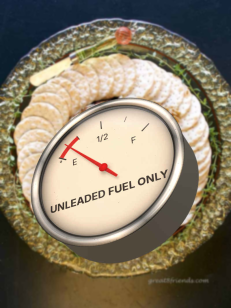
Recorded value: 0.125
